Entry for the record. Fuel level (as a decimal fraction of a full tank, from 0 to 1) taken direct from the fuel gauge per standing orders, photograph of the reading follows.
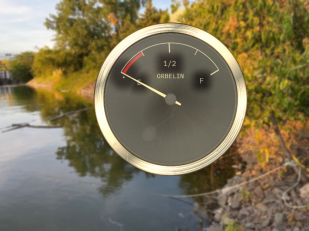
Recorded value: 0
